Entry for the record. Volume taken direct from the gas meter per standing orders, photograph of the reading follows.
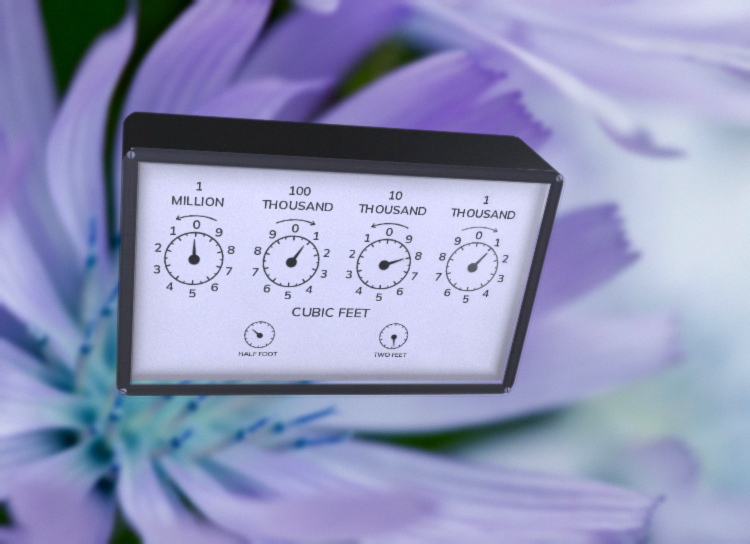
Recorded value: 8100 ft³
